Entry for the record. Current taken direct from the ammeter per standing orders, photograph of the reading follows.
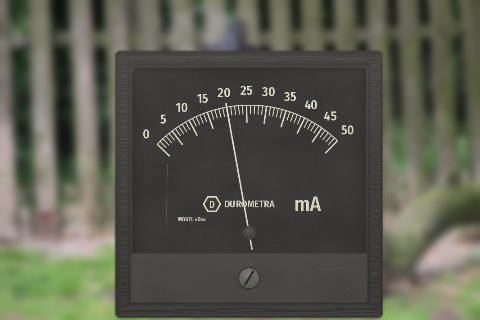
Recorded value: 20 mA
